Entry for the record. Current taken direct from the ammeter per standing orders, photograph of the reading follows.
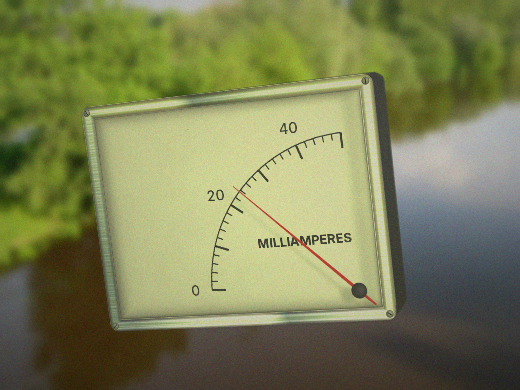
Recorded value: 24 mA
